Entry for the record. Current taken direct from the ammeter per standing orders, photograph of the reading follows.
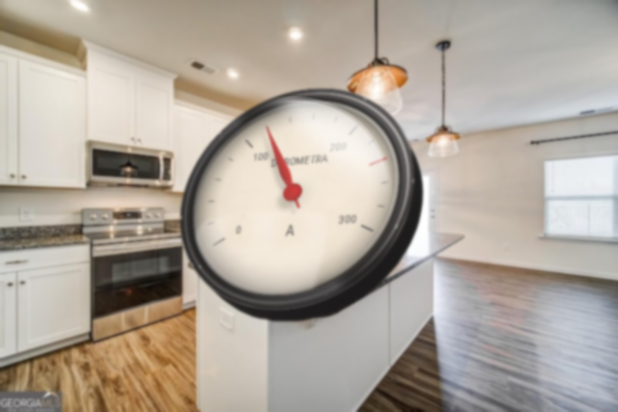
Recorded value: 120 A
